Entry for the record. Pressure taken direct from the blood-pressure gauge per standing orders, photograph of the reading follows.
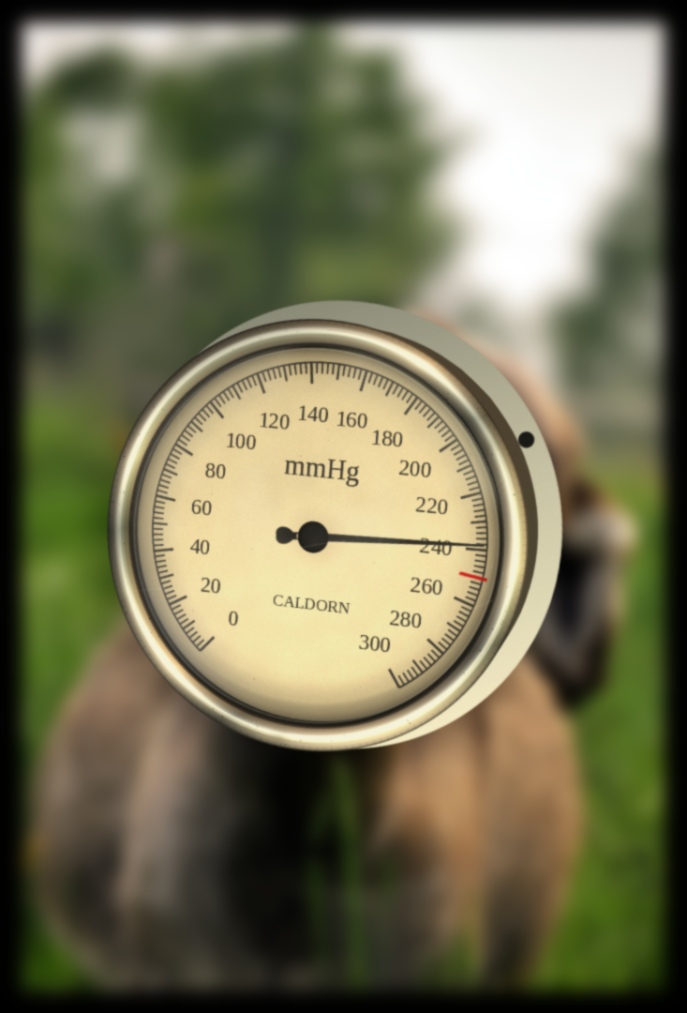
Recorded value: 238 mmHg
